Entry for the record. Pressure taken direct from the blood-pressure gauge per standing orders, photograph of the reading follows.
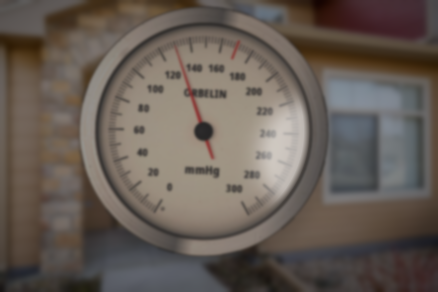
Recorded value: 130 mmHg
